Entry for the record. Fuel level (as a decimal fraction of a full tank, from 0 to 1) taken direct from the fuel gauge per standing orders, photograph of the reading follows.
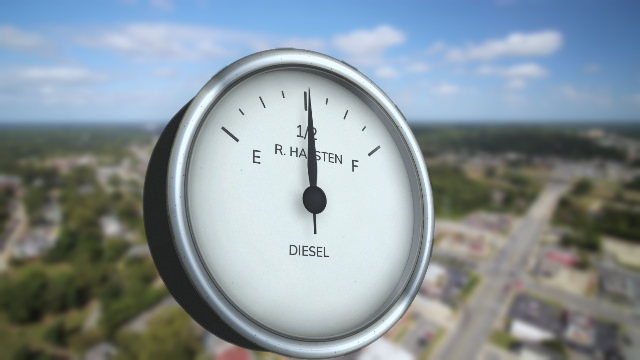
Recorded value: 0.5
